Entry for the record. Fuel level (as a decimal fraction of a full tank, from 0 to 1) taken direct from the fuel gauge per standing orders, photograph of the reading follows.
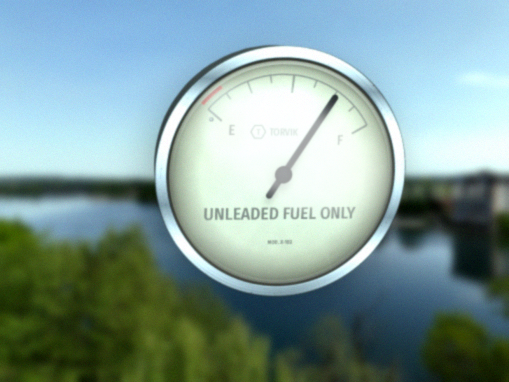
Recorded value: 0.75
